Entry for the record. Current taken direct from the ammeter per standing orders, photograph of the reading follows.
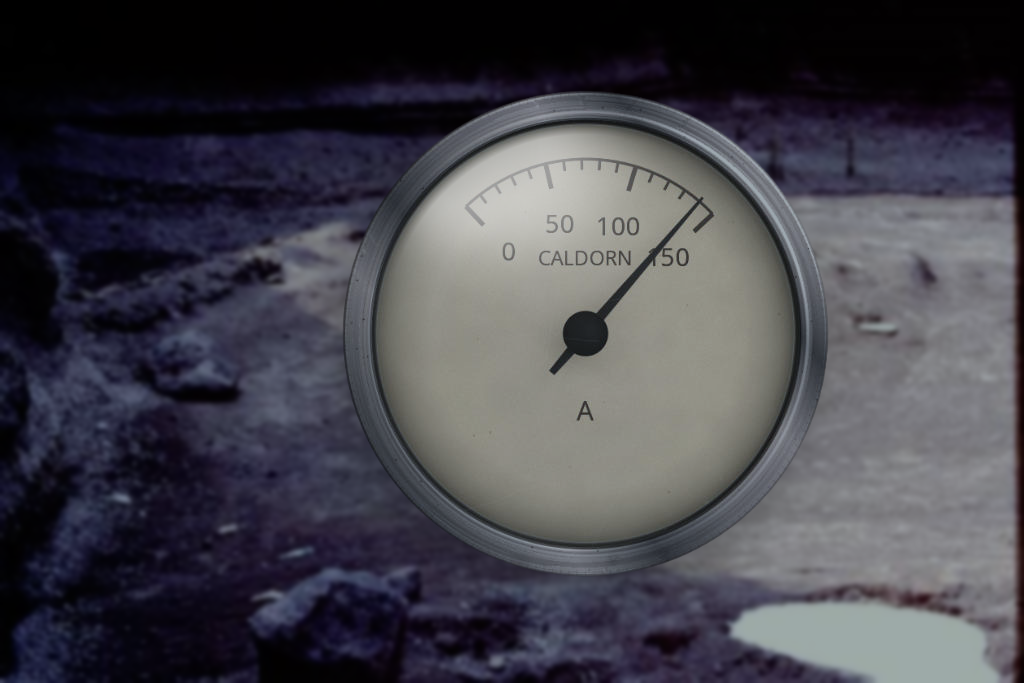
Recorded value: 140 A
